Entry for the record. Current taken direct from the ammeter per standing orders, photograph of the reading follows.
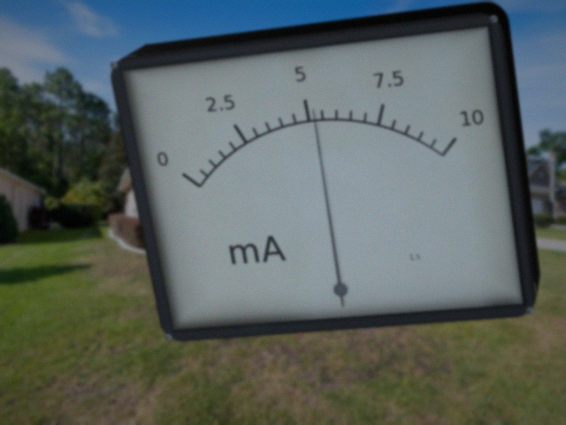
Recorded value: 5.25 mA
